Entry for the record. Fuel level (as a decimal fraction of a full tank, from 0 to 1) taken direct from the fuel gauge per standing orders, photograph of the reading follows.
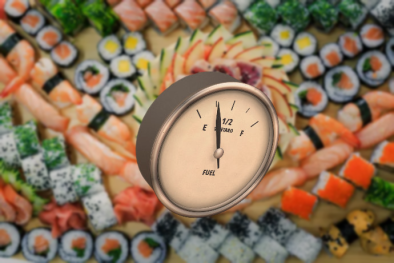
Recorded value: 0.25
